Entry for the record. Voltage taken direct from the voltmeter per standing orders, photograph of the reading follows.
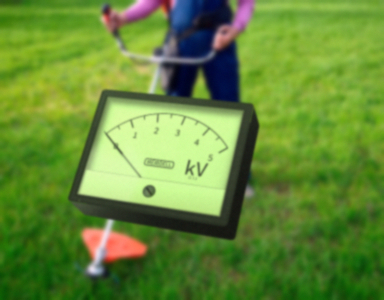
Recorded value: 0 kV
